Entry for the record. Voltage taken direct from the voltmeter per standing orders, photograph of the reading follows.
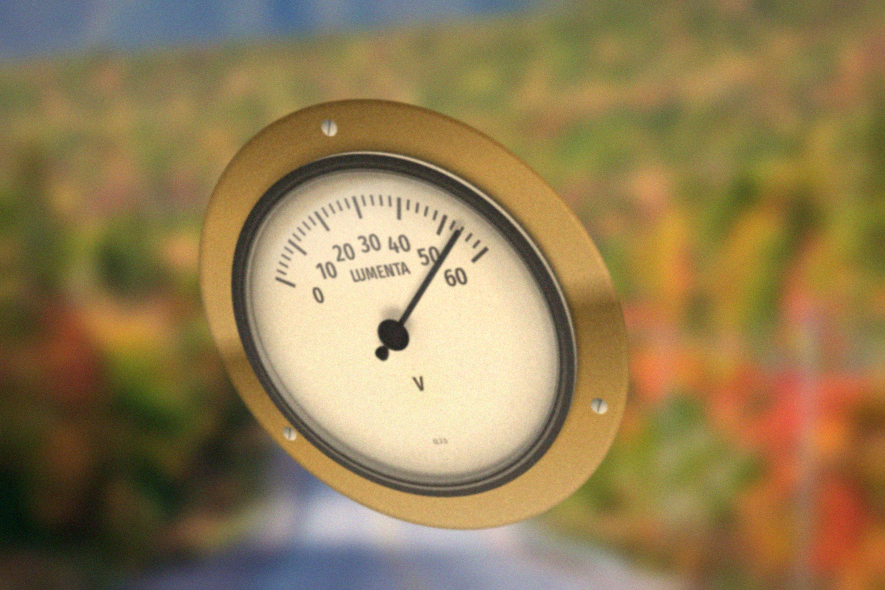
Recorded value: 54 V
